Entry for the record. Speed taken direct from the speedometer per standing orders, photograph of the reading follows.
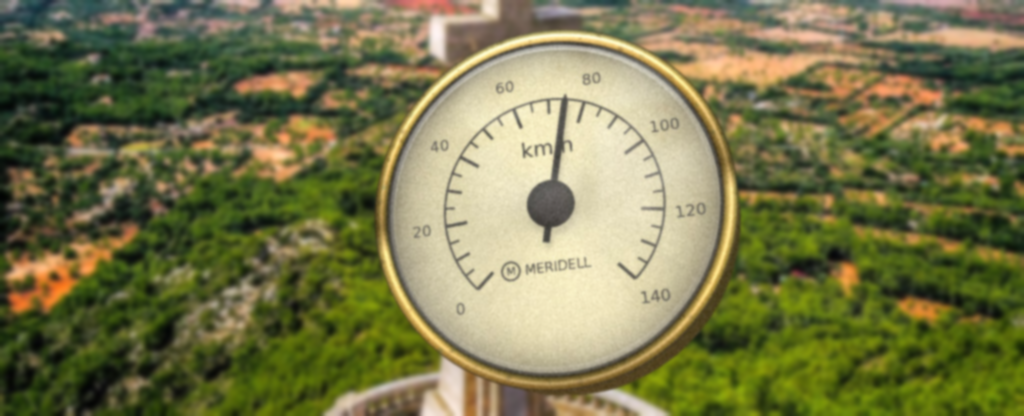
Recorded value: 75 km/h
